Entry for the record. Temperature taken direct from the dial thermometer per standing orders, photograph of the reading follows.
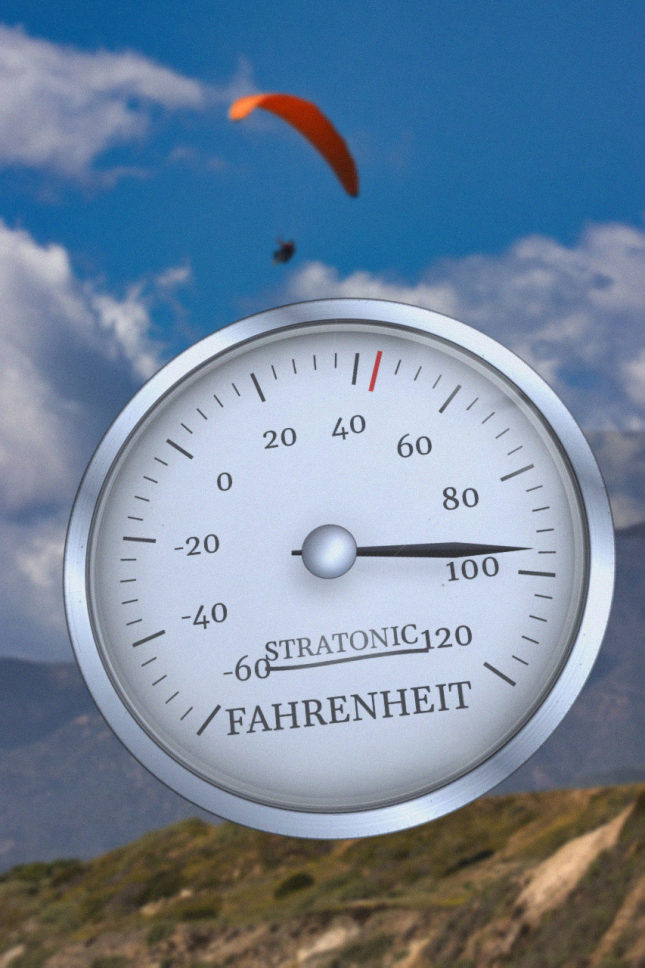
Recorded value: 96 °F
